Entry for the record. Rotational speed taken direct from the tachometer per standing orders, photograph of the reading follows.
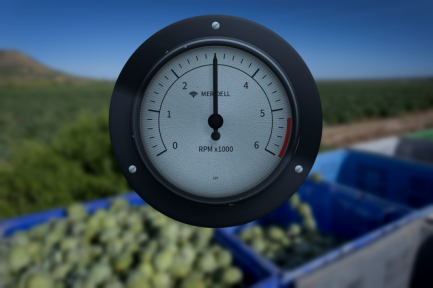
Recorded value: 3000 rpm
